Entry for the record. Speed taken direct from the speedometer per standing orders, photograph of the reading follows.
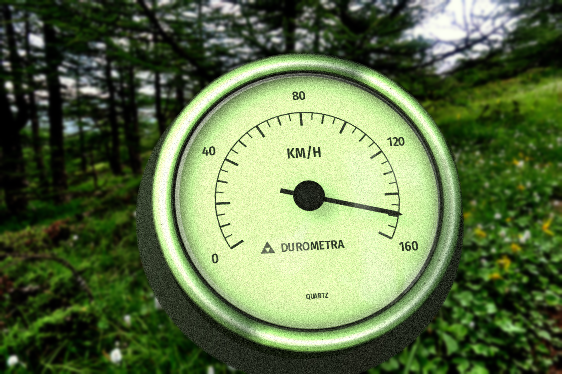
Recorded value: 150 km/h
